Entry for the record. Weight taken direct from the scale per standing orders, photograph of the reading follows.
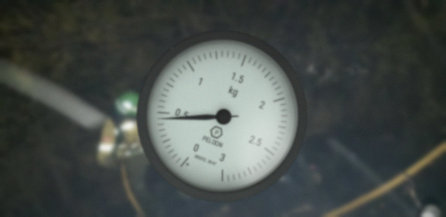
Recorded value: 0.45 kg
